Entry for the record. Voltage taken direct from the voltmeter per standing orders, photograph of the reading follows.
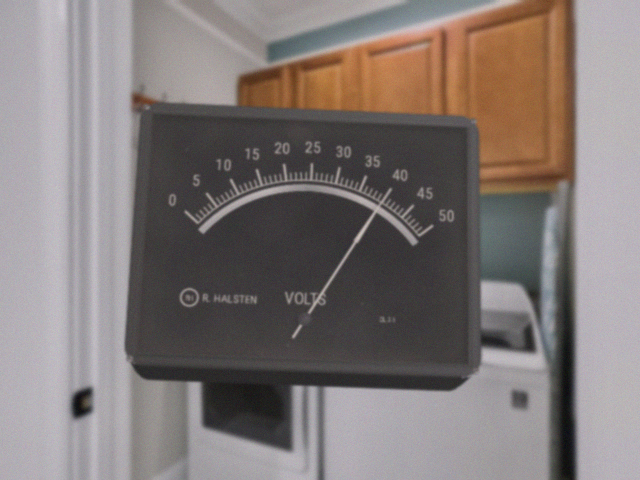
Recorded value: 40 V
